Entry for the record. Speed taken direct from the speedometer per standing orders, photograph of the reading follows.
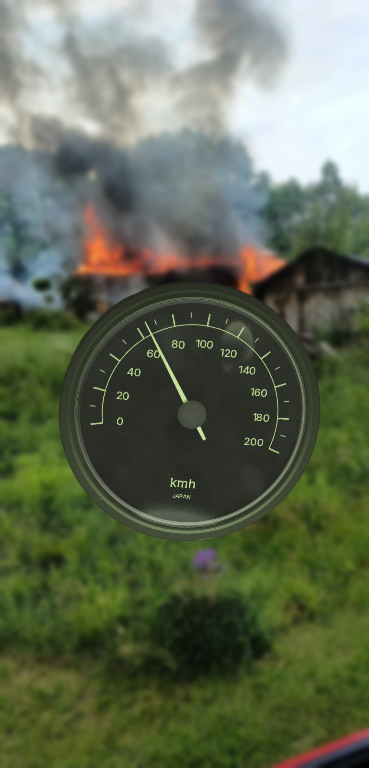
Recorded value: 65 km/h
